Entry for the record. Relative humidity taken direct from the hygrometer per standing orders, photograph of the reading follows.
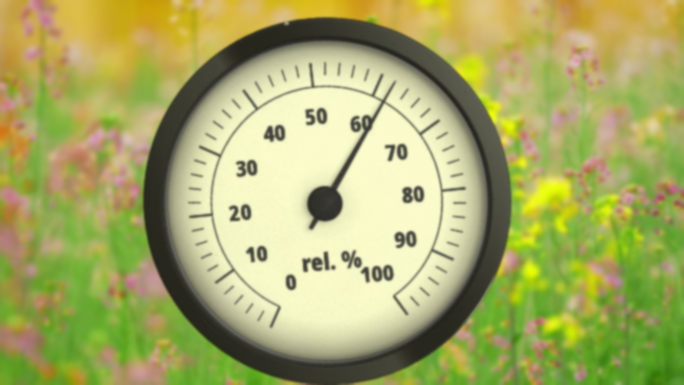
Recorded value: 62 %
